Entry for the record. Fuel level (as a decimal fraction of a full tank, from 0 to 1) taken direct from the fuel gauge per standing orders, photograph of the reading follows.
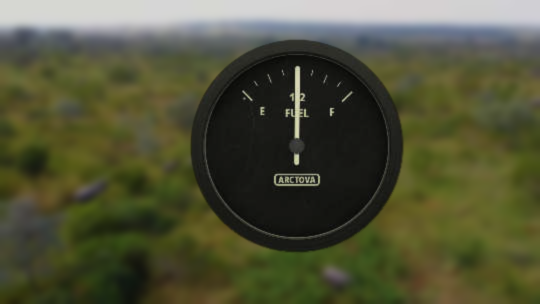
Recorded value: 0.5
